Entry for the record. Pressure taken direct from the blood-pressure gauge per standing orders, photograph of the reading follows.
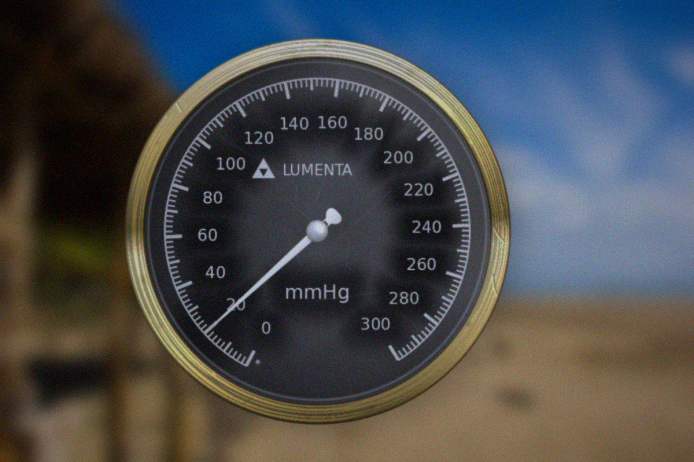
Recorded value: 20 mmHg
